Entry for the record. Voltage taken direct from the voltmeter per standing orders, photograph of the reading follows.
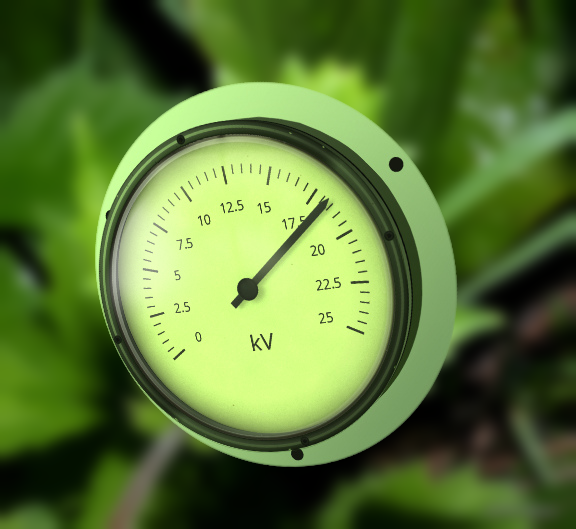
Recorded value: 18.25 kV
